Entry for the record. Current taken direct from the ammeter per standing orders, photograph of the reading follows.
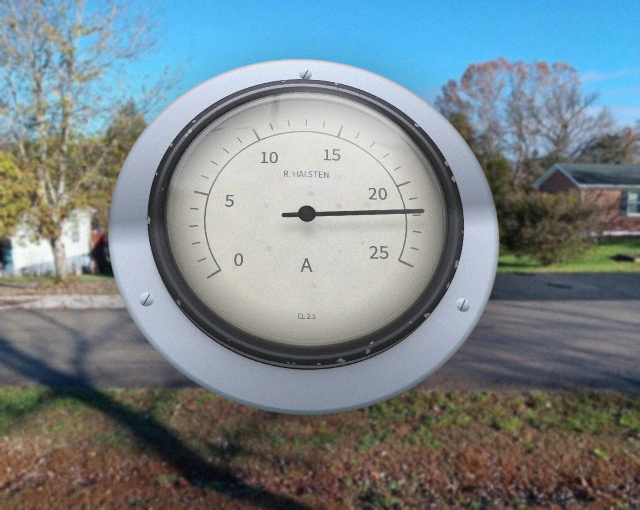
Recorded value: 22 A
